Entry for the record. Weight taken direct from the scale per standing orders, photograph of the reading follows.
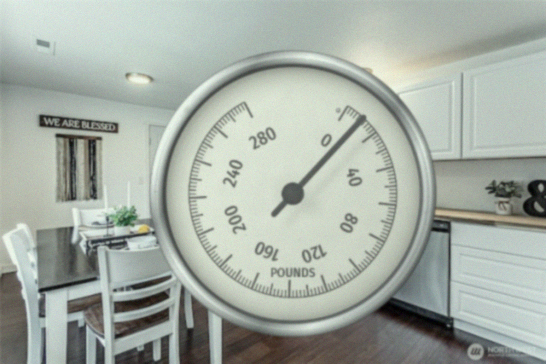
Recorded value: 10 lb
